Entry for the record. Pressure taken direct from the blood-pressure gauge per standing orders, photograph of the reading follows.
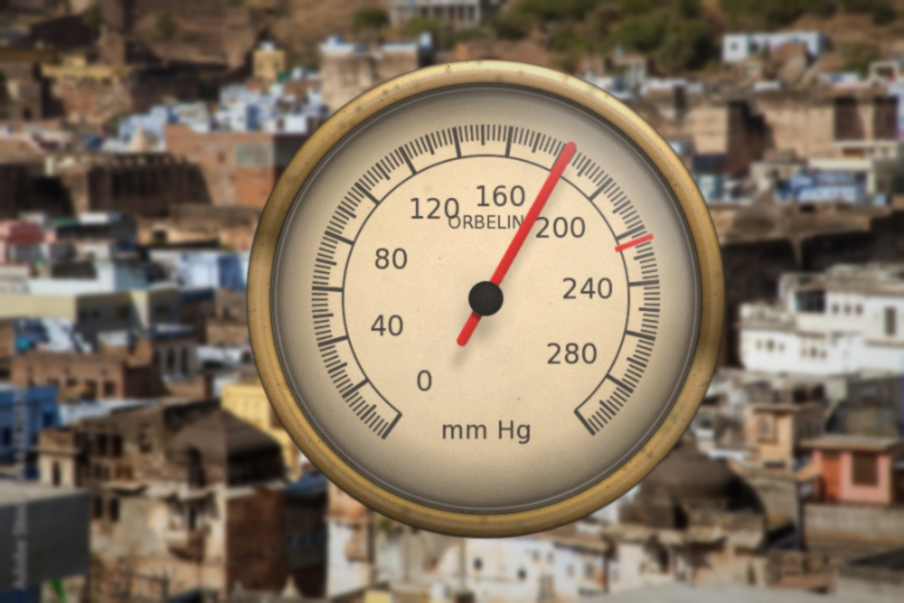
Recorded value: 182 mmHg
